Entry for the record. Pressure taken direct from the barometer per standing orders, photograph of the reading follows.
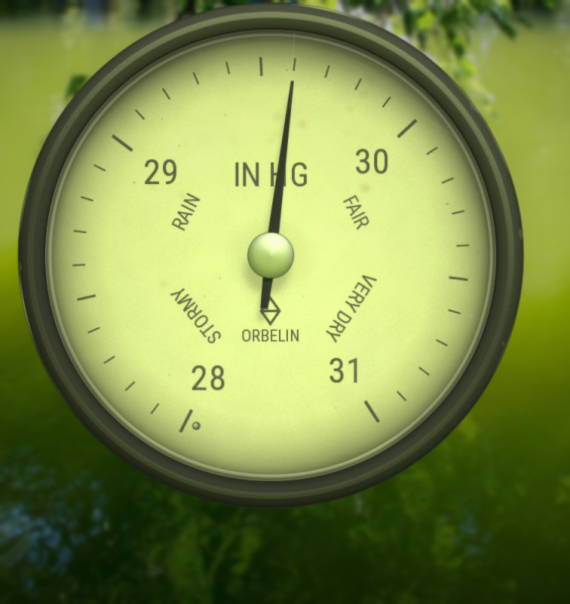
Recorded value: 29.6 inHg
